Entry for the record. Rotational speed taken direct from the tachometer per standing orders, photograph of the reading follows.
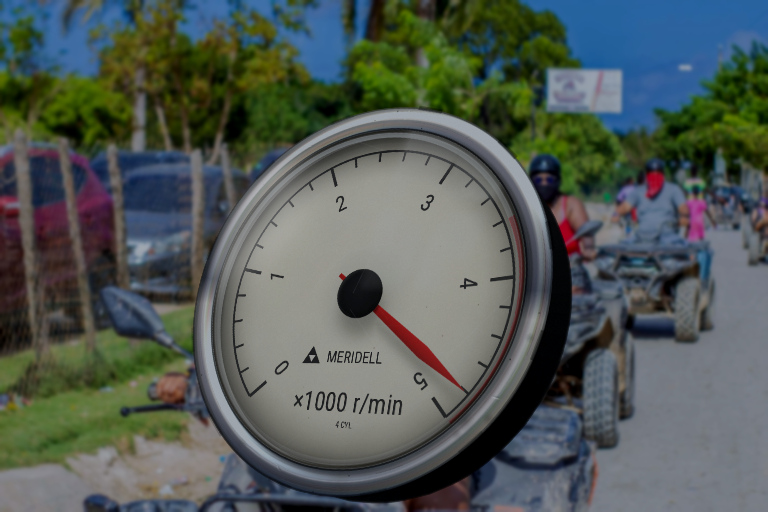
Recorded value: 4800 rpm
